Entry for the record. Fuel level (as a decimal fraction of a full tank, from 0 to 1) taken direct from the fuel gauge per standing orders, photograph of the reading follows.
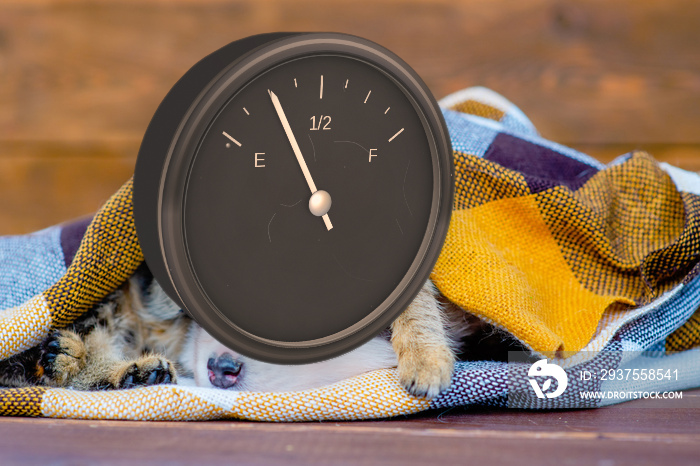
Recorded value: 0.25
